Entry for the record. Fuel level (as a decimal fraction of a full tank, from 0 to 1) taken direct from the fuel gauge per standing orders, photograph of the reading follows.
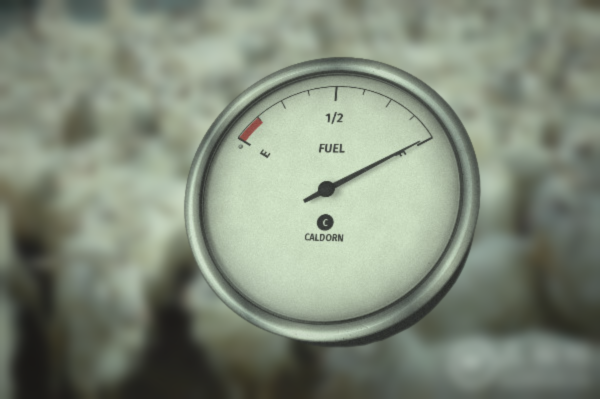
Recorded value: 1
